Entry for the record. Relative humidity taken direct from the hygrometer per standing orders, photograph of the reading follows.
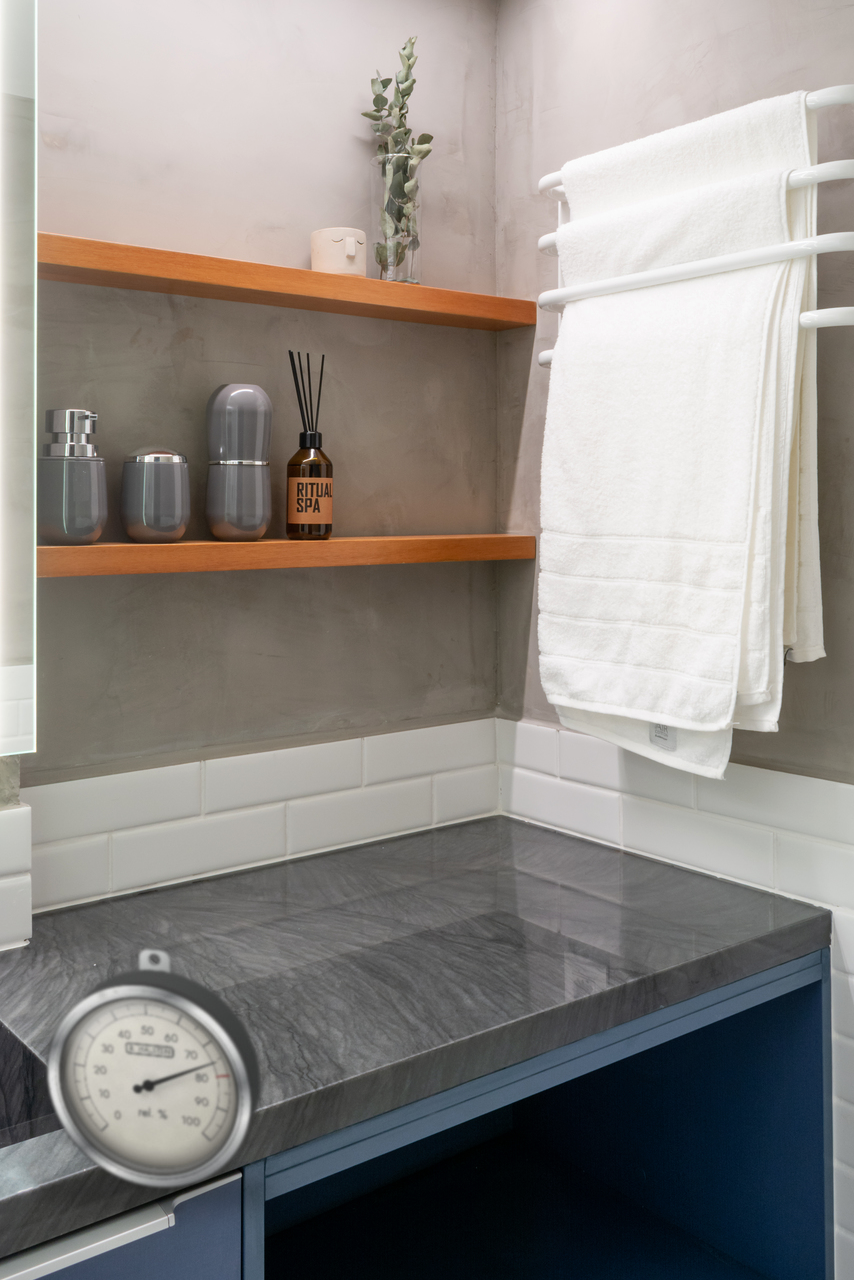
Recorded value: 75 %
